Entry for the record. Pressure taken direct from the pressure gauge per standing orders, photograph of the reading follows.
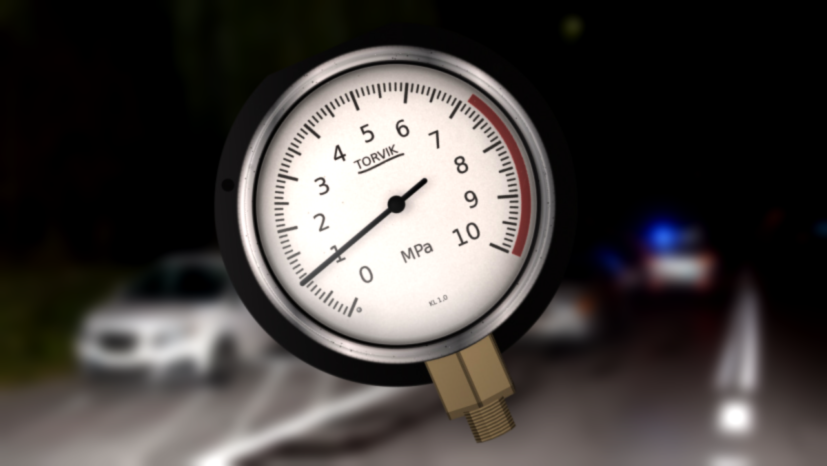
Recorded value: 1 MPa
